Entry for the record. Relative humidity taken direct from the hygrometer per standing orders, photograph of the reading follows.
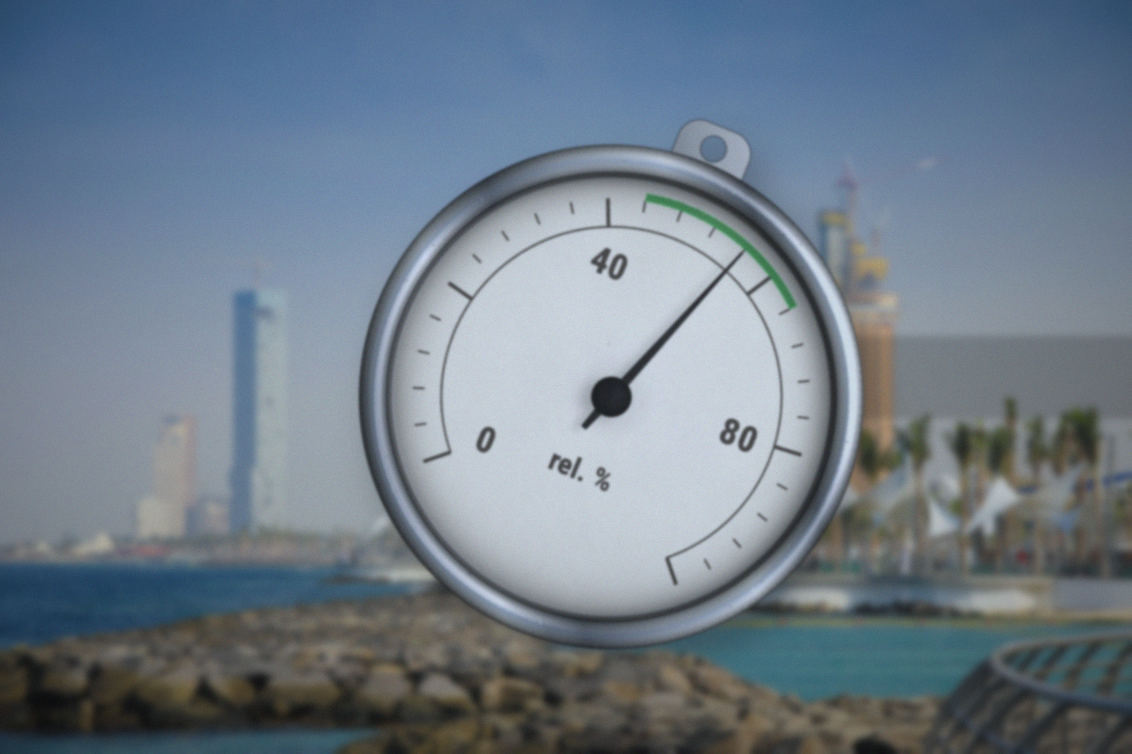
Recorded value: 56 %
